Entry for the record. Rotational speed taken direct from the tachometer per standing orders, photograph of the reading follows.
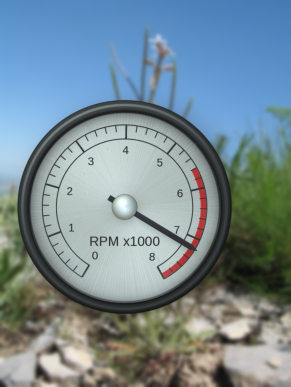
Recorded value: 7200 rpm
